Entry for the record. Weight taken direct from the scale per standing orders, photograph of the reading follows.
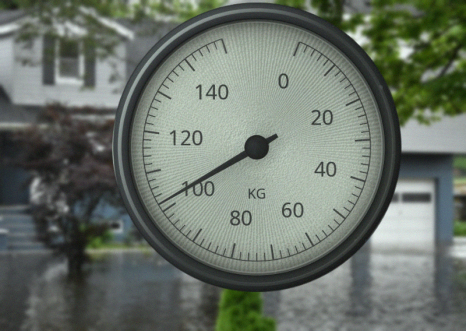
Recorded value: 102 kg
